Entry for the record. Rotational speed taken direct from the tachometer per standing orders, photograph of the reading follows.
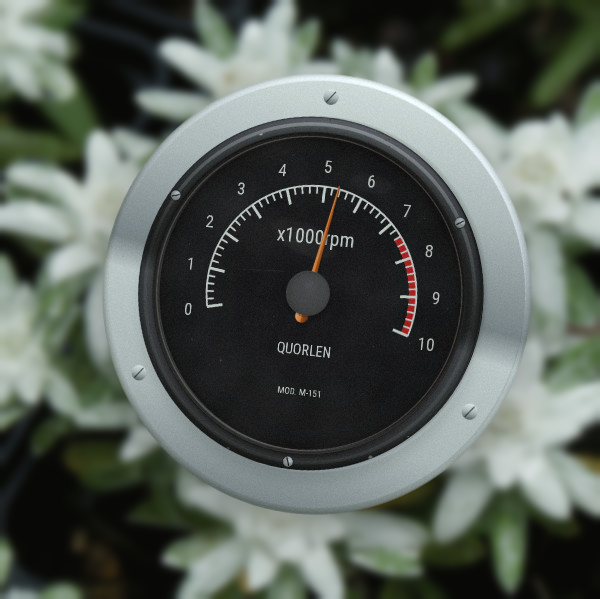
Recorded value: 5400 rpm
